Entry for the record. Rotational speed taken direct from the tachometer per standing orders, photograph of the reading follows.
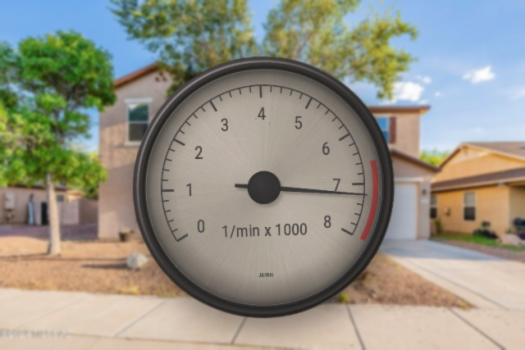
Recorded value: 7200 rpm
